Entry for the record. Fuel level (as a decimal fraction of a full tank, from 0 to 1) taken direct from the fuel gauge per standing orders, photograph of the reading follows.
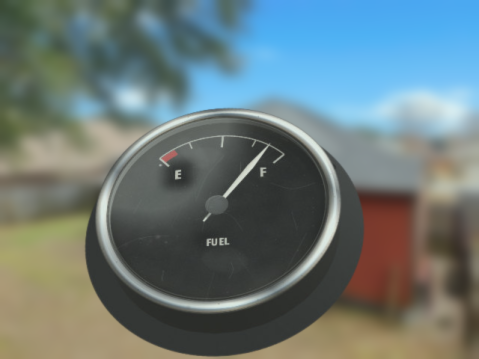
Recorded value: 0.875
